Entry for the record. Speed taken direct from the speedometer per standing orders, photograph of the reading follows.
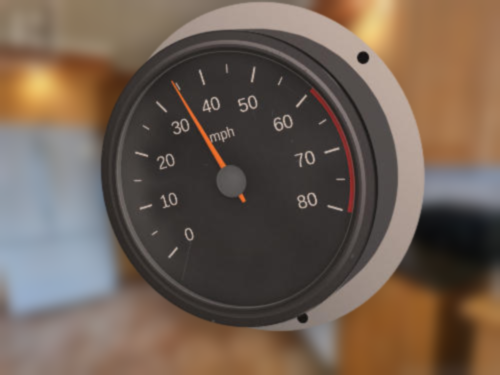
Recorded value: 35 mph
